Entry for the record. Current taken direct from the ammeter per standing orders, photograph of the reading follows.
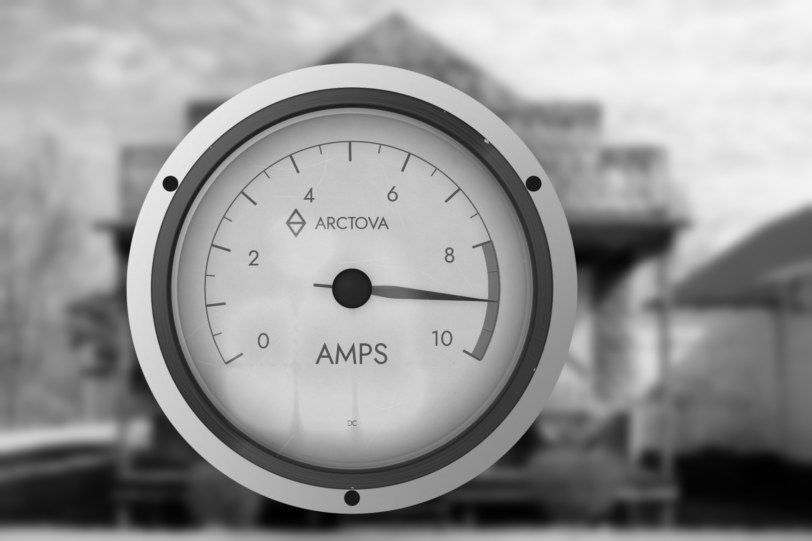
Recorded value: 9 A
